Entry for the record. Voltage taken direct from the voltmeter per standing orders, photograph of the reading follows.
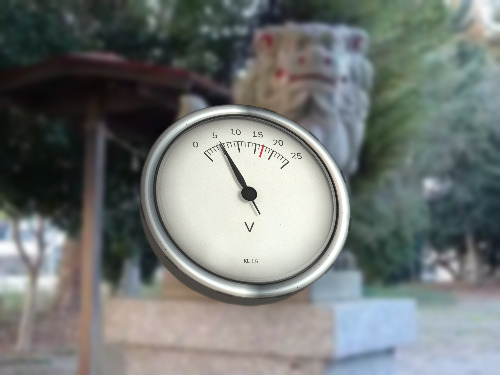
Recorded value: 5 V
